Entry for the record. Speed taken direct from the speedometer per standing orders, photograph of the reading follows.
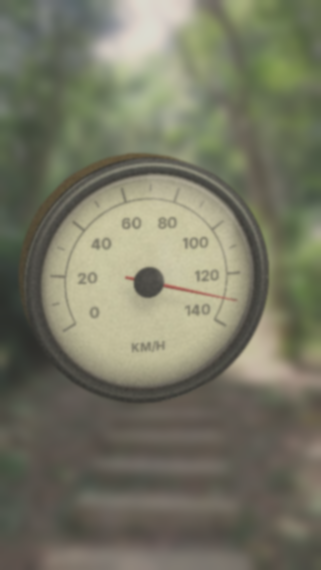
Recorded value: 130 km/h
